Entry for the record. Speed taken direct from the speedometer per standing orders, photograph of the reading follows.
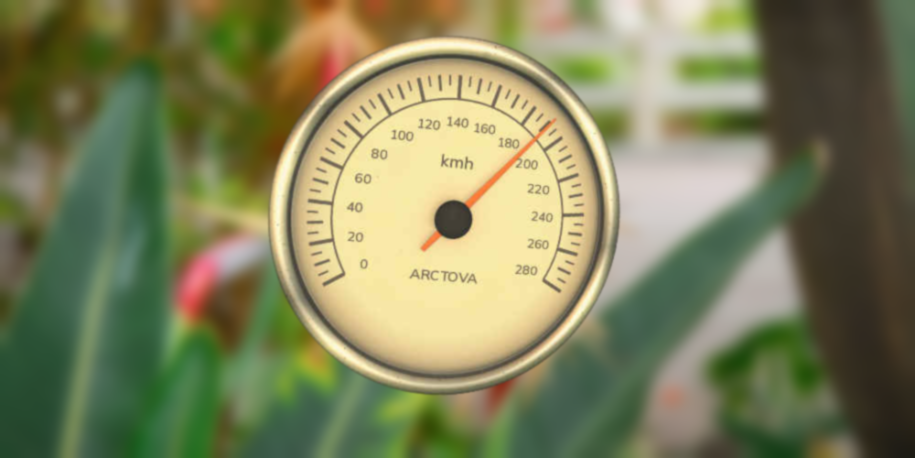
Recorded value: 190 km/h
